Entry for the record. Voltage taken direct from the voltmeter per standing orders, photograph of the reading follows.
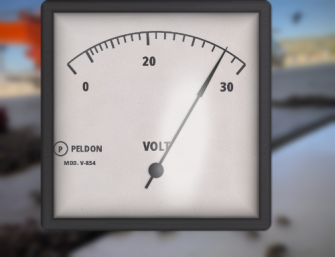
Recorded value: 28 V
